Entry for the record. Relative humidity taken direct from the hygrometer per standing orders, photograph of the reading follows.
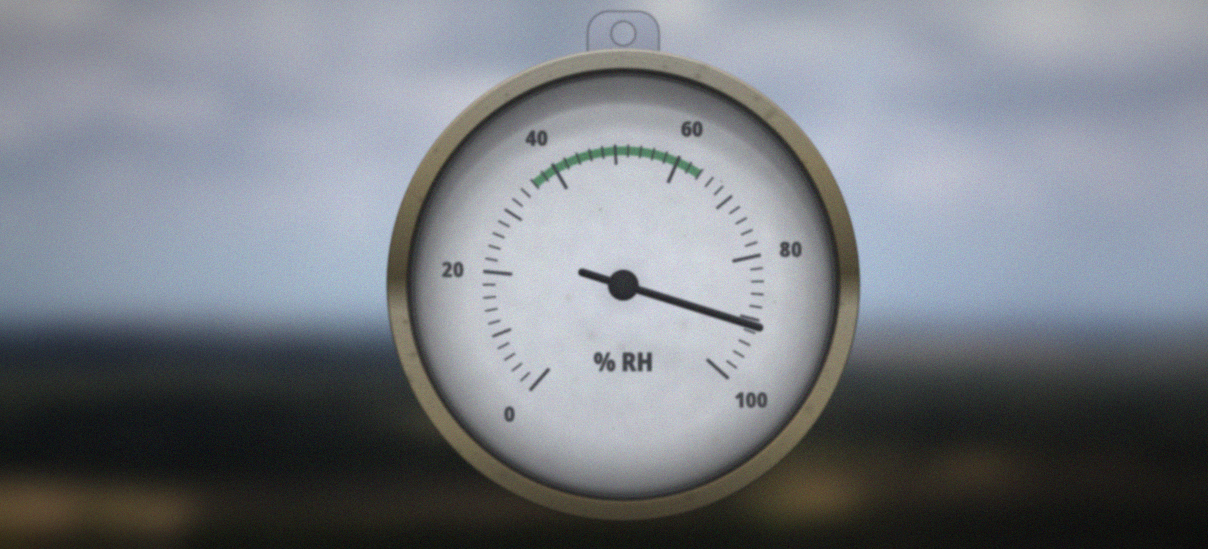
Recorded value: 91 %
